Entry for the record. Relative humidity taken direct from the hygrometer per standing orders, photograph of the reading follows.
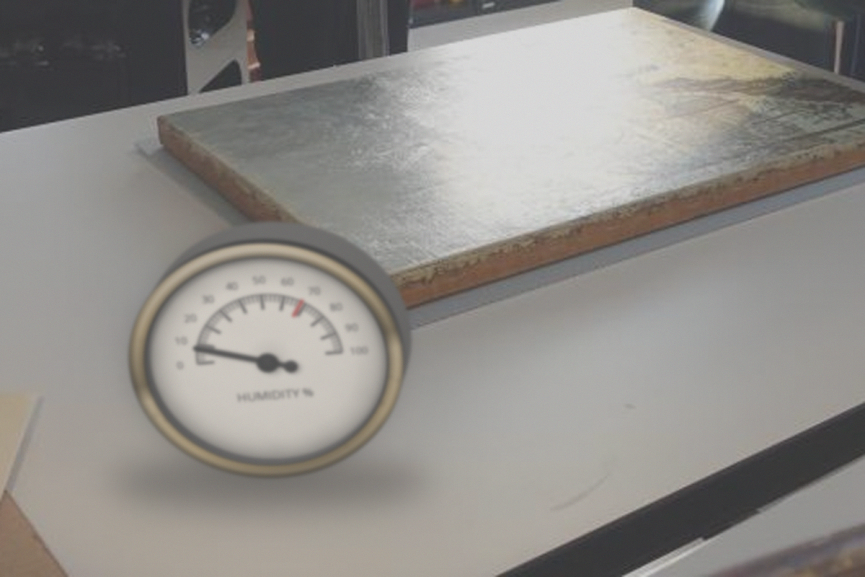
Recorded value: 10 %
